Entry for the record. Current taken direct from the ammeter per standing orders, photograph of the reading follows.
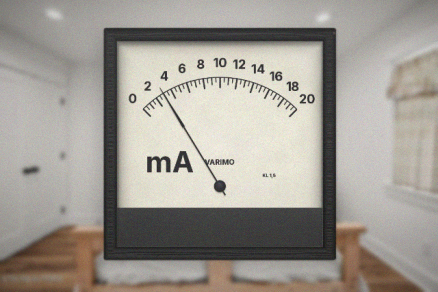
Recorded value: 3 mA
